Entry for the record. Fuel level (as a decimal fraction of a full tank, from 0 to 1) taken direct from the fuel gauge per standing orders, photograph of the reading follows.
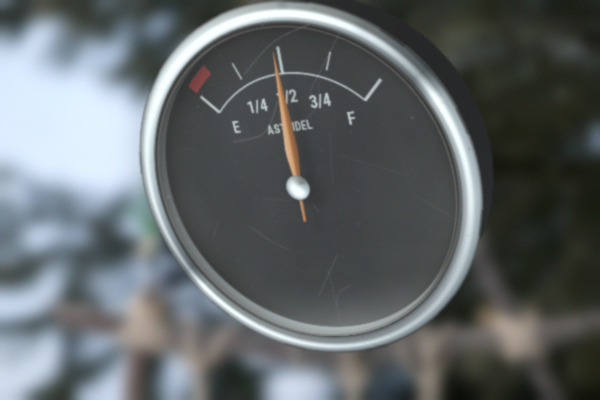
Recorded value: 0.5
